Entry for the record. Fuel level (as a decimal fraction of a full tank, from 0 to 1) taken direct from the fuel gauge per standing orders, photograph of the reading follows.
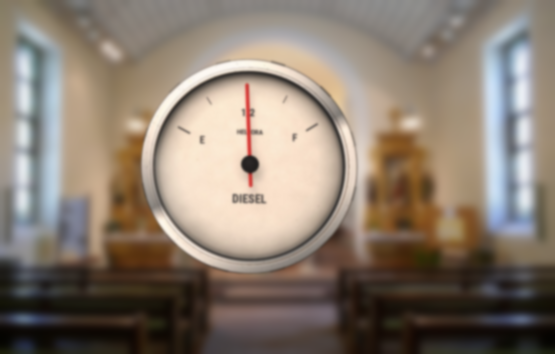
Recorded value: 0.5
